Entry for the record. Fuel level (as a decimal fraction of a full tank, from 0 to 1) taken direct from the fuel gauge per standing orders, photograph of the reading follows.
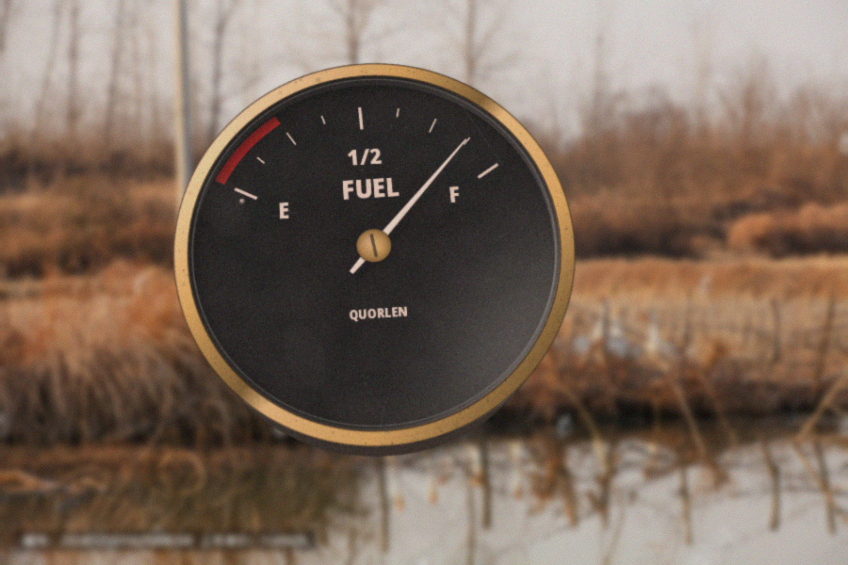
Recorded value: 0.875
